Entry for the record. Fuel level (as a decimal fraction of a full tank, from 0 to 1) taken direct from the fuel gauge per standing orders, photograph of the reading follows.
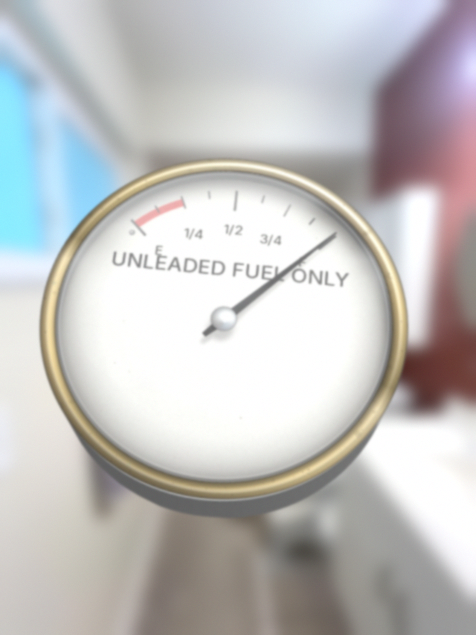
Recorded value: 1
